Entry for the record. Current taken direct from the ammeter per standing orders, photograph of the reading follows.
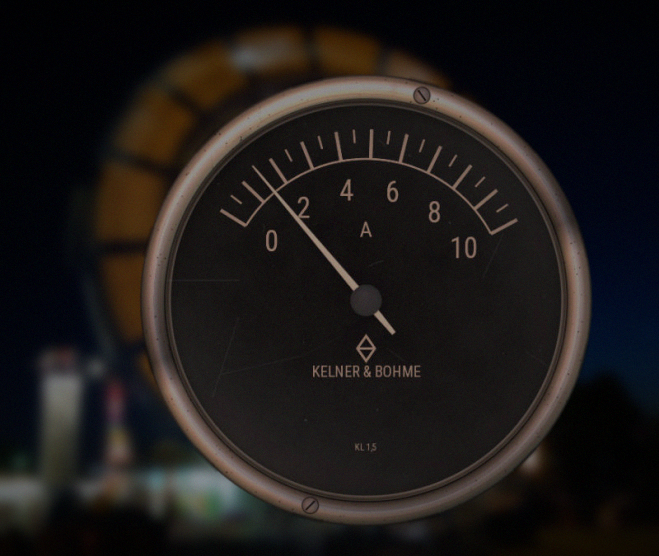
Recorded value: 1.5 A
